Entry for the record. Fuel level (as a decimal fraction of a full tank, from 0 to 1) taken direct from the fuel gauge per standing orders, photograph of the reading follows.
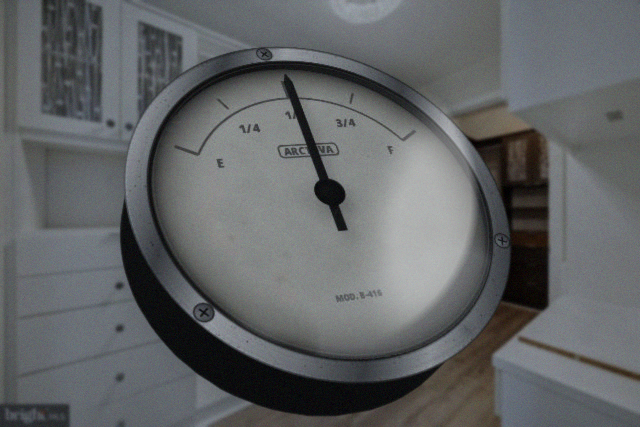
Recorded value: 0.5
